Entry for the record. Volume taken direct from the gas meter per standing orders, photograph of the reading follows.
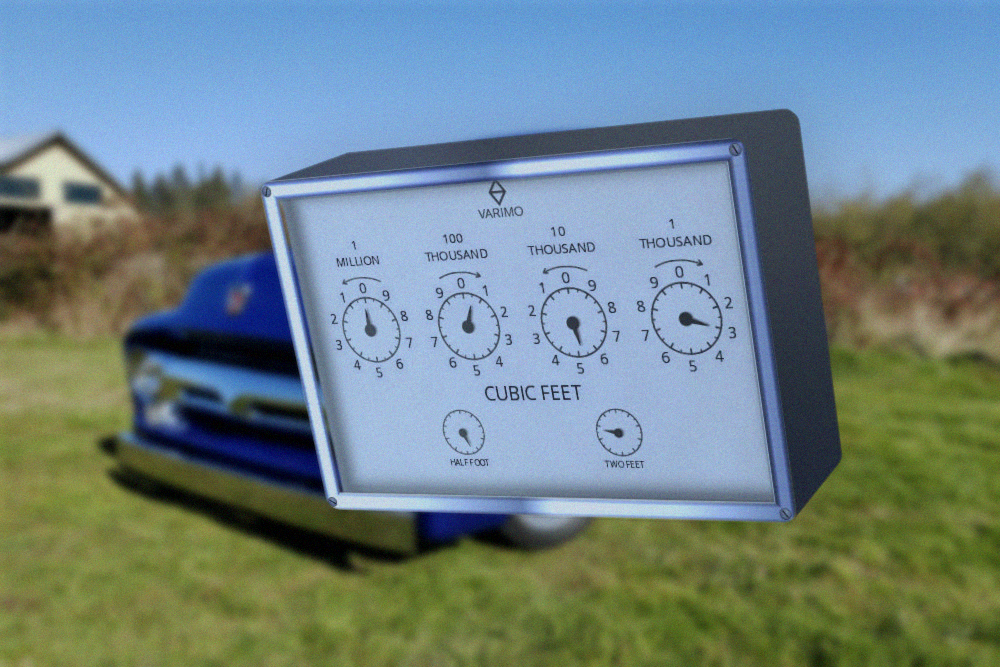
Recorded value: 5300 ft³
